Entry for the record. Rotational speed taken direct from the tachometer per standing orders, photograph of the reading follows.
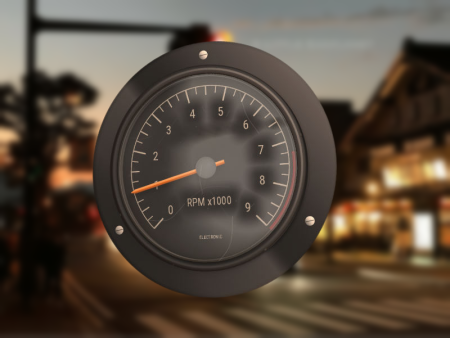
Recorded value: 1000 rpm
